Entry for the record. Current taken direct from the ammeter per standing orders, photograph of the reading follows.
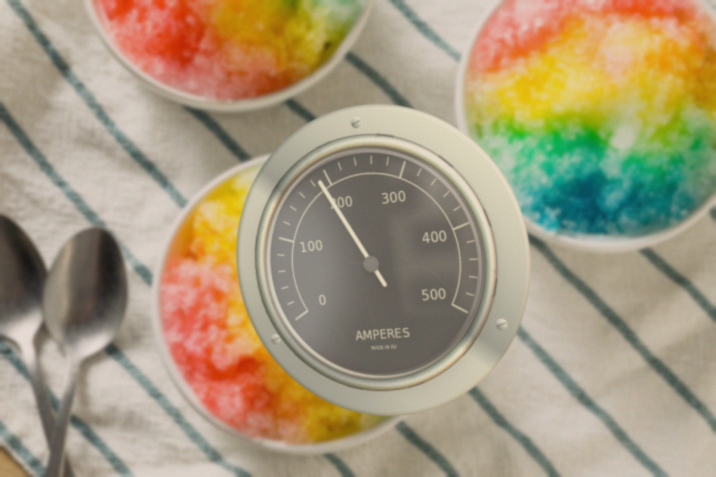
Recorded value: 190 A
